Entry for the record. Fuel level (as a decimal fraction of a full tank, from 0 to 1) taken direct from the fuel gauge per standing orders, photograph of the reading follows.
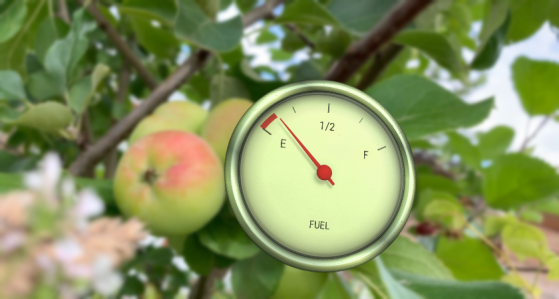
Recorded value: 0.125
